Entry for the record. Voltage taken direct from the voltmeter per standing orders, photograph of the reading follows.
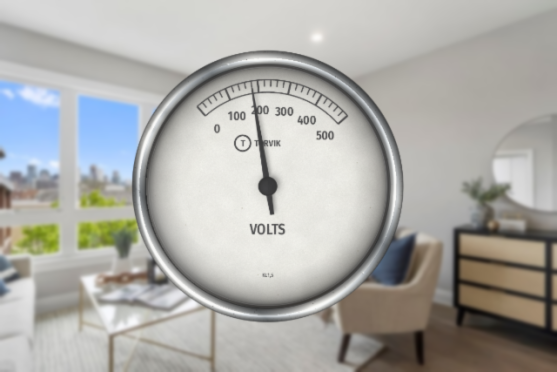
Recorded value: 180 V
